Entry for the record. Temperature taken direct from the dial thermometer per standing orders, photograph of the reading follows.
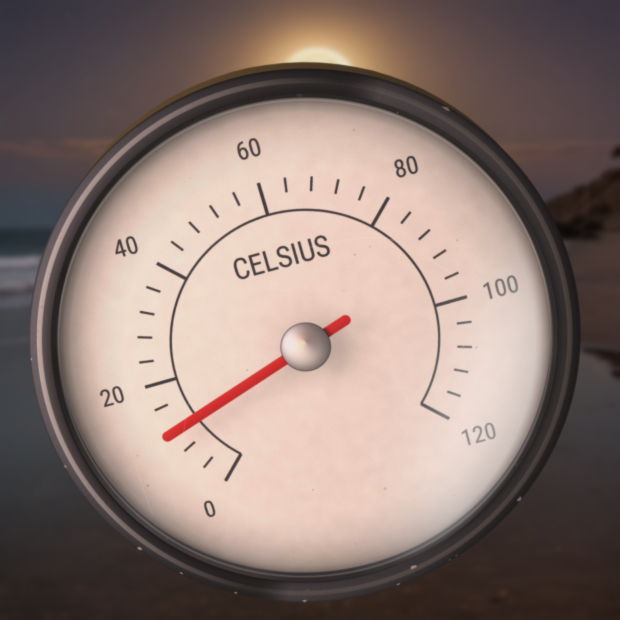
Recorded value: 12 °C
